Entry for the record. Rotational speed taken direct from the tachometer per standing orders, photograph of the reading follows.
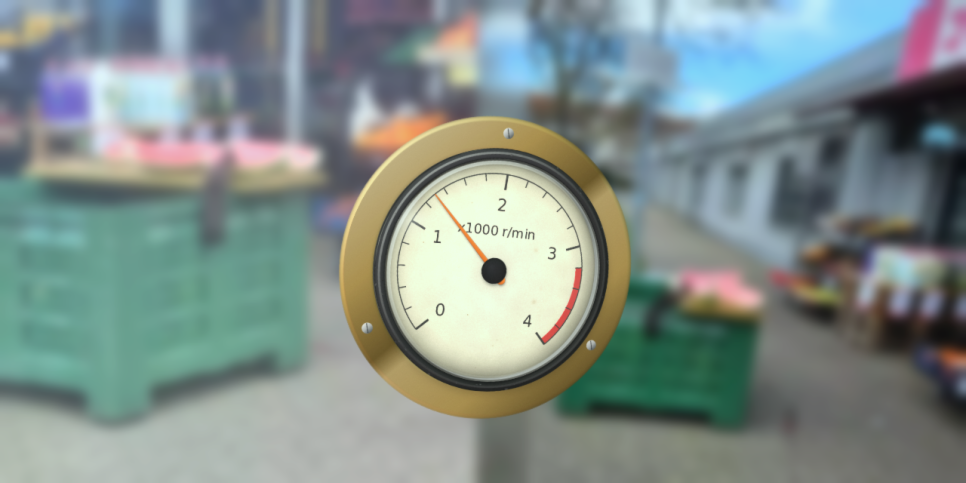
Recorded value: 1300 rpm
